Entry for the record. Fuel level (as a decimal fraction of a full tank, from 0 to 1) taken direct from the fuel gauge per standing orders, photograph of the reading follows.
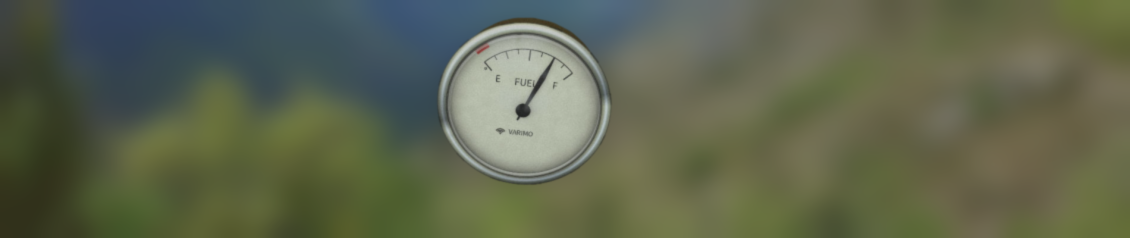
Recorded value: 0.75
